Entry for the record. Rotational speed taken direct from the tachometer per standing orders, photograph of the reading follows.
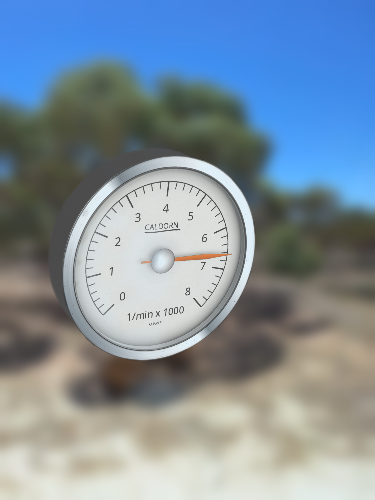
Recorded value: 6600 rpm
